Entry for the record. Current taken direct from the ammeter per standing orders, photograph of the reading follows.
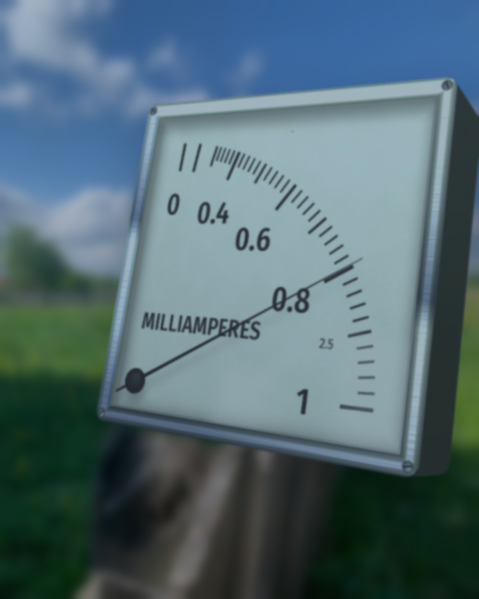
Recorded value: 0.8 mA
